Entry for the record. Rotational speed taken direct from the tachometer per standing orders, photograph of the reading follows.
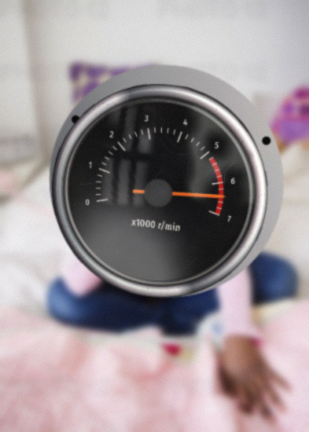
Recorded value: 6400 rpm
